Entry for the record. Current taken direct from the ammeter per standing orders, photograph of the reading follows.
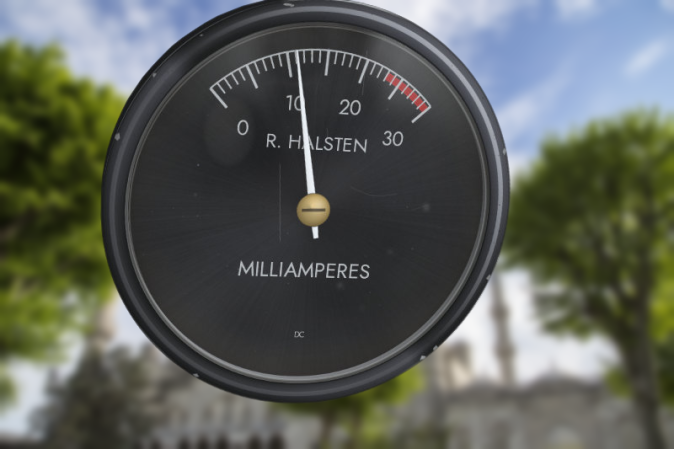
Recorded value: 11 mA
